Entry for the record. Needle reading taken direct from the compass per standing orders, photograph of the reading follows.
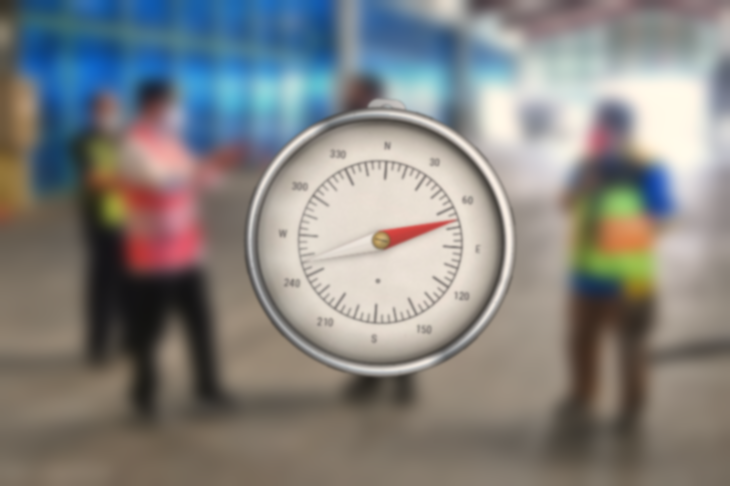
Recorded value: 70 °
